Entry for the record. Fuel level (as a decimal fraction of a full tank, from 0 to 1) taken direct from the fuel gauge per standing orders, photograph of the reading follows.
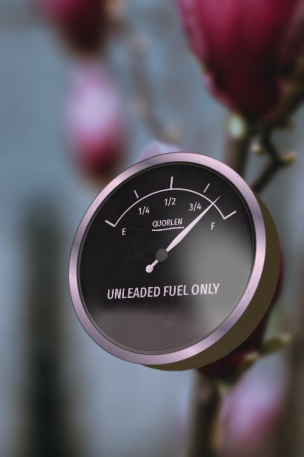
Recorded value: 0.875
